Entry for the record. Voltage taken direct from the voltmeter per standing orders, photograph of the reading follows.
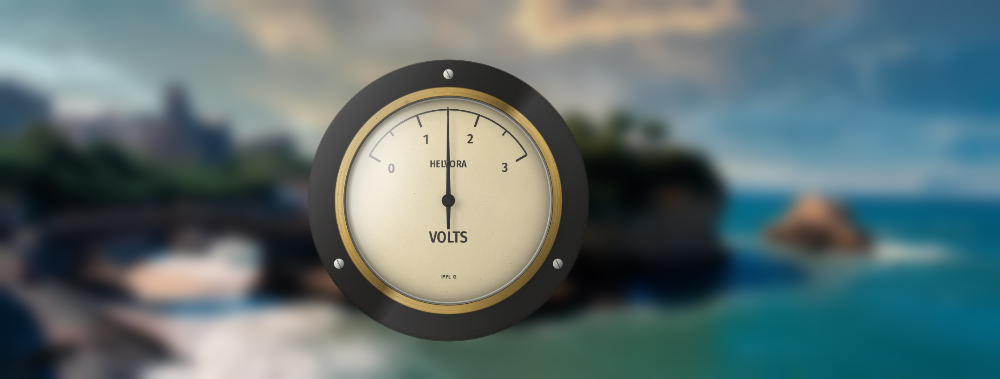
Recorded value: 1.5 V
